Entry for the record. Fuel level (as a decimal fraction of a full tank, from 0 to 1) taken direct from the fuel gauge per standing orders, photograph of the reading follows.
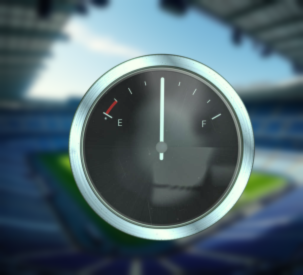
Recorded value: 0.5
